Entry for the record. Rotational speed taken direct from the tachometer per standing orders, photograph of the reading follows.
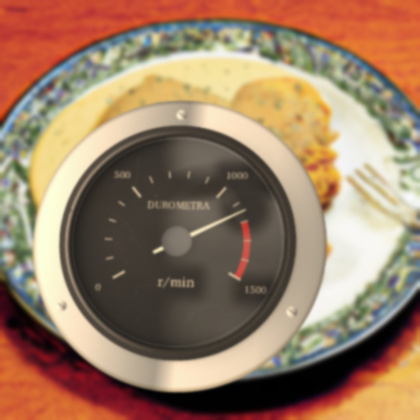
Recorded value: 1150 rpm
